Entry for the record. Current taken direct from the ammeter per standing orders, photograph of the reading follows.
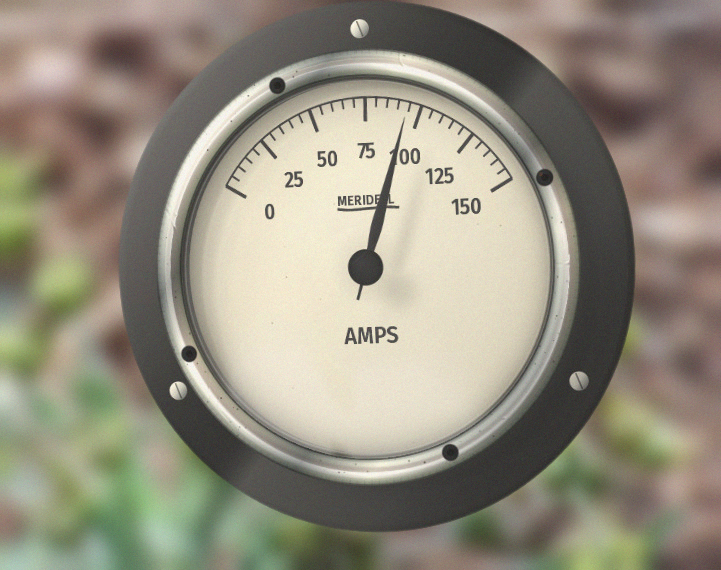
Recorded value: 95 A
